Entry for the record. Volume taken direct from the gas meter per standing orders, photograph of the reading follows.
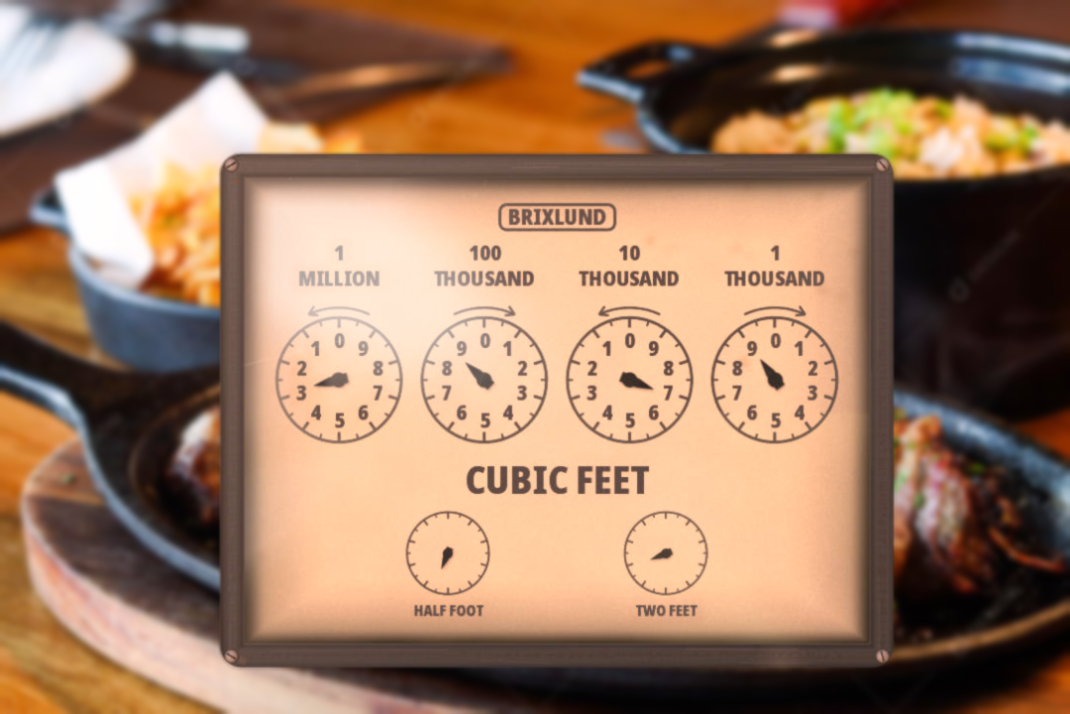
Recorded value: 286900 ft³
